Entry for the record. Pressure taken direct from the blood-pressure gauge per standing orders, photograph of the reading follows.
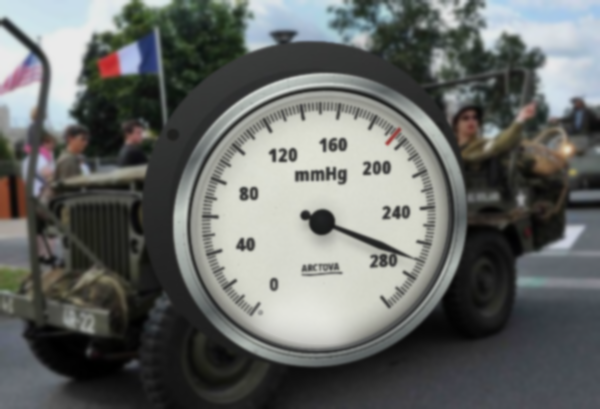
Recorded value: 270 mmHg
